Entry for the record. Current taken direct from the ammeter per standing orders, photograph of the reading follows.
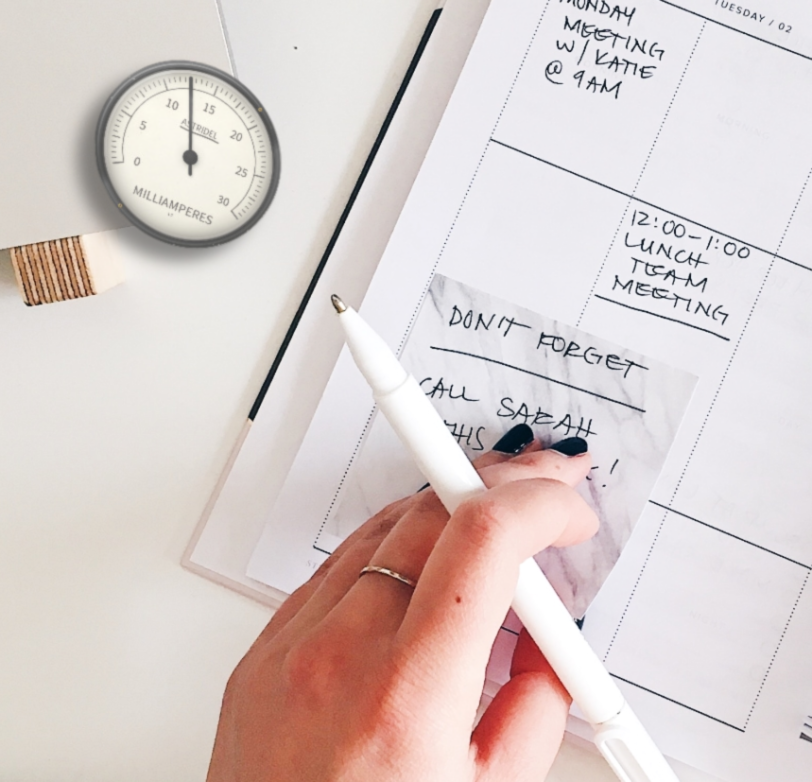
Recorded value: 12.5 mA
